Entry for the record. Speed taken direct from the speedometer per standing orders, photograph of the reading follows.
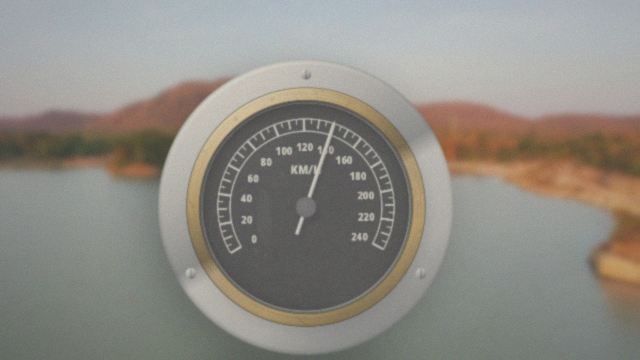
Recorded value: 140 km/h
